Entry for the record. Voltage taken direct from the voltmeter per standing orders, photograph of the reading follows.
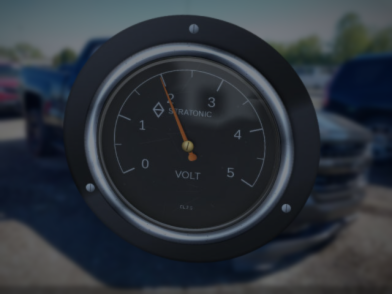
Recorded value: 2 V
